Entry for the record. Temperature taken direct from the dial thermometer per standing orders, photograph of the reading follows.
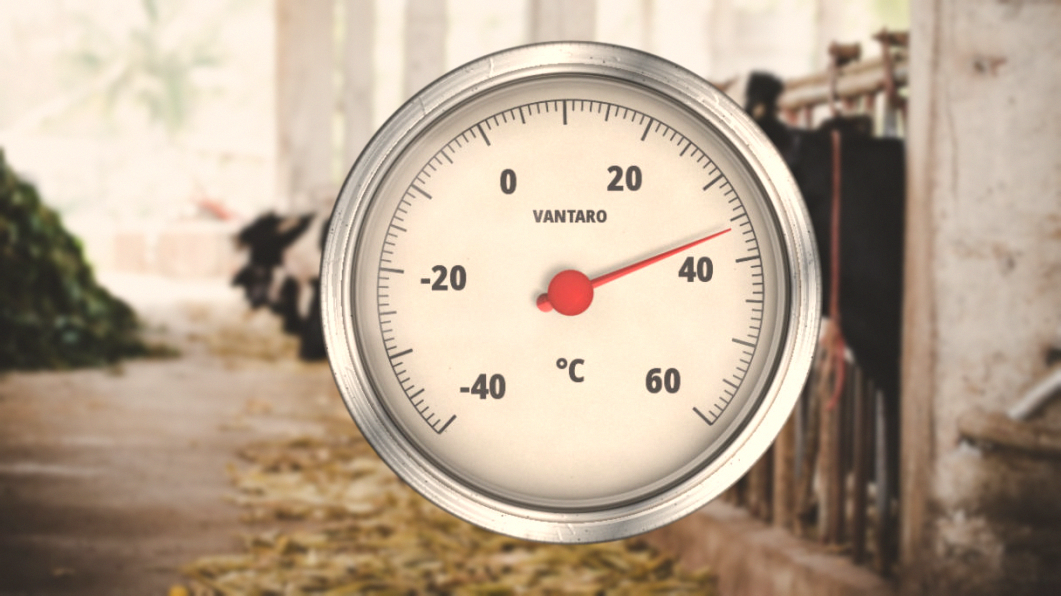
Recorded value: 36 °C
